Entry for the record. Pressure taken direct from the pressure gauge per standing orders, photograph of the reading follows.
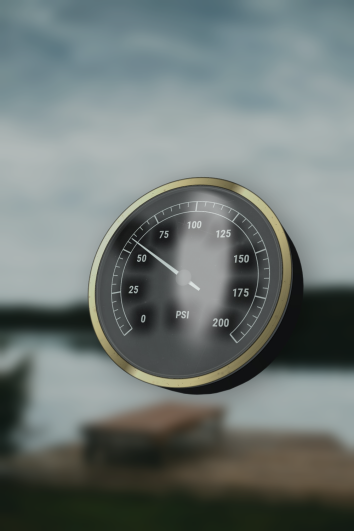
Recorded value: 57.5 psi
